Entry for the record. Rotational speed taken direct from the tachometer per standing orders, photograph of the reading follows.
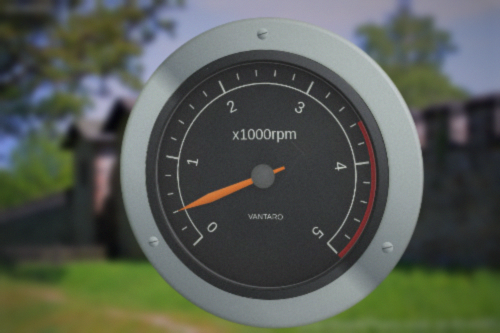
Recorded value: 400 rpm
